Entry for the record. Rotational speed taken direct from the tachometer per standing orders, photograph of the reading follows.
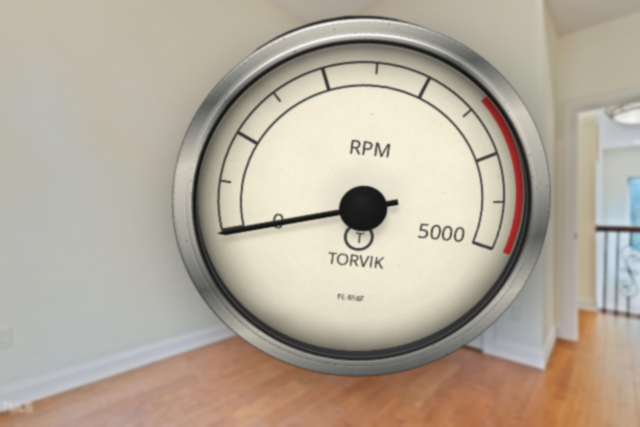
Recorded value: 0 rpm
